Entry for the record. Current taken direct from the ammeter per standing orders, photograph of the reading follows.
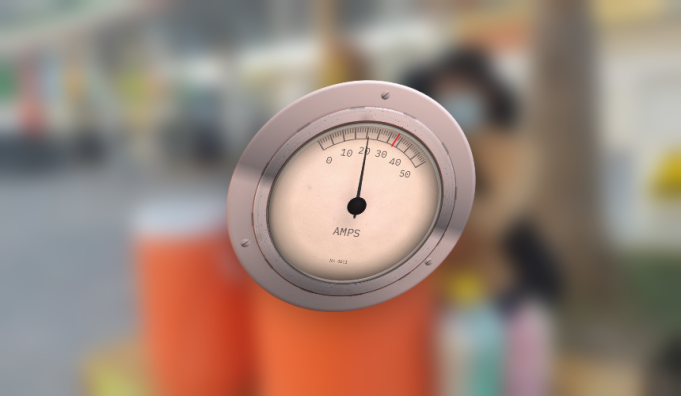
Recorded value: 20 A
